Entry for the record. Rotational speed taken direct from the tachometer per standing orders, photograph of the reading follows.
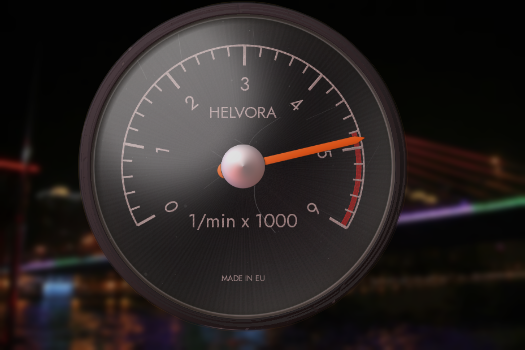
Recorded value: 4900 rpm
